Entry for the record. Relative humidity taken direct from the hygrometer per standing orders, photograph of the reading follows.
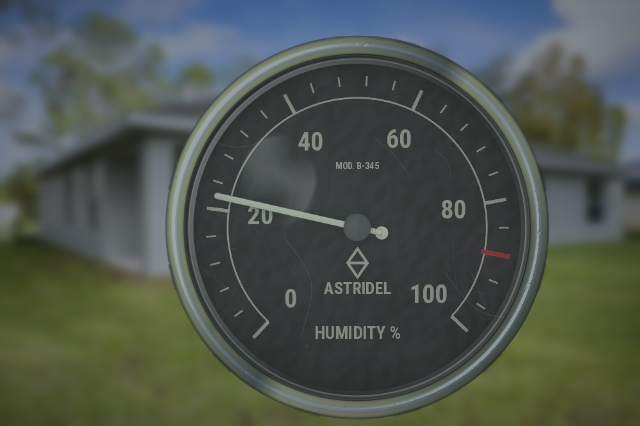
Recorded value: 22 %
